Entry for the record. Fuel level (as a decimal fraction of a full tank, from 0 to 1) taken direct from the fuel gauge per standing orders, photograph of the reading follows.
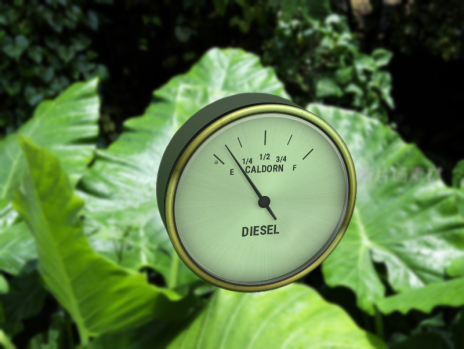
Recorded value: 0.125
